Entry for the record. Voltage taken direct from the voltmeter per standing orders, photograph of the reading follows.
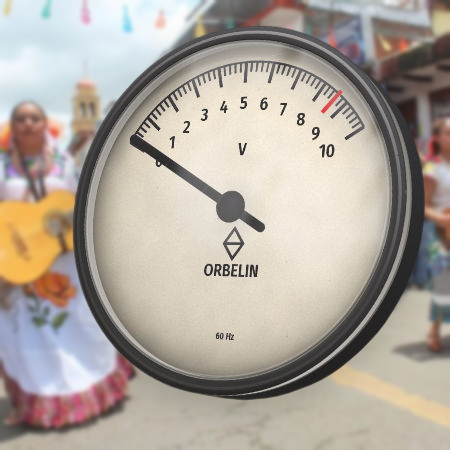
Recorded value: 0.2 V
